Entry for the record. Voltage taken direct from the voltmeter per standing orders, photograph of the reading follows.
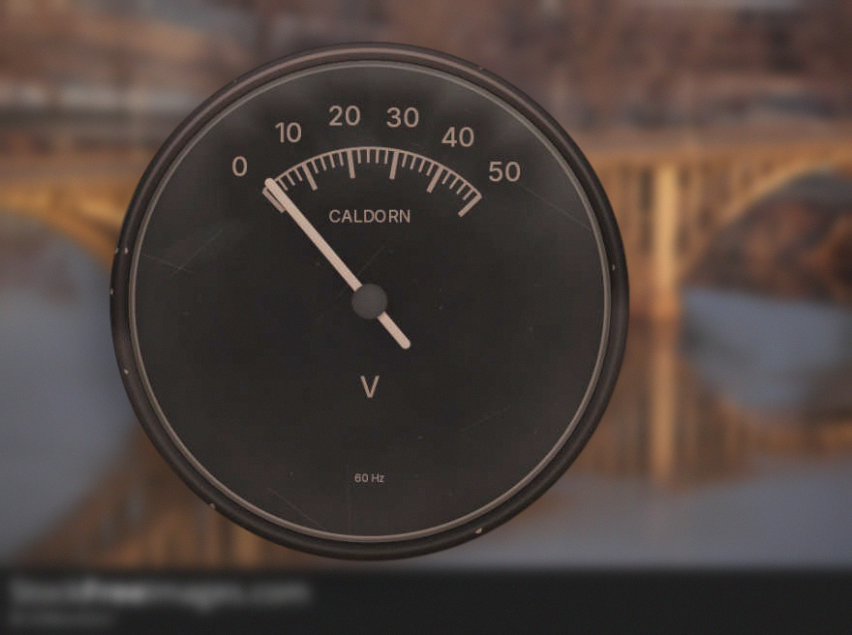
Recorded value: 2 V
